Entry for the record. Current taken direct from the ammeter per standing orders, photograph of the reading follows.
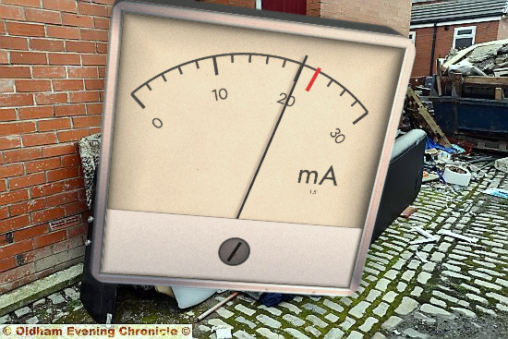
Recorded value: 20 mA
